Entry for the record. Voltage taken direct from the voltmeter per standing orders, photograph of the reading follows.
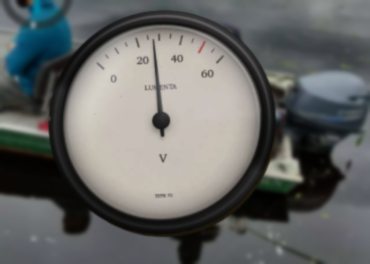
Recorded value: 27.5 V
